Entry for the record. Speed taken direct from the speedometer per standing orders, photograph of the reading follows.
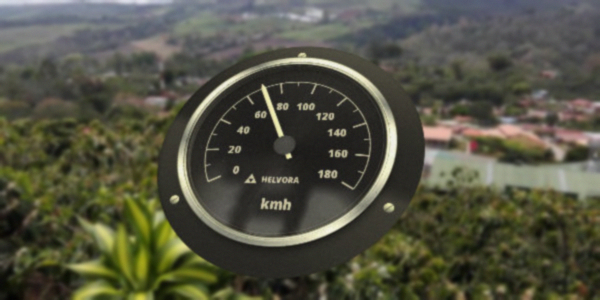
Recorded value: 70 km/h
